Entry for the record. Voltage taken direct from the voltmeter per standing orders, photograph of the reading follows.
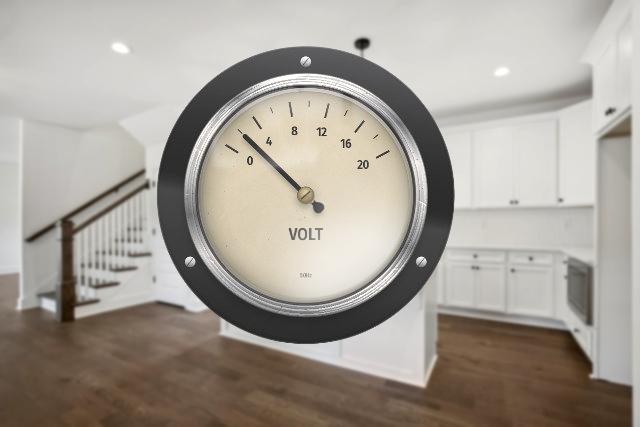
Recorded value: 2 V
